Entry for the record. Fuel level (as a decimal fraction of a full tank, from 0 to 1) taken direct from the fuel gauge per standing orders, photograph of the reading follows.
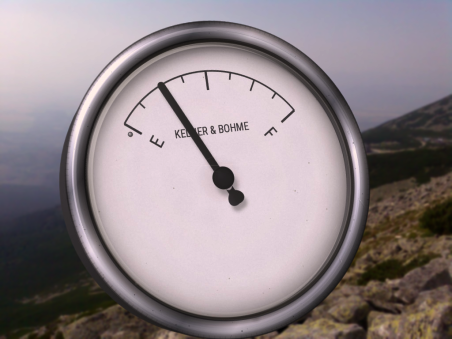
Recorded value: 0.25
